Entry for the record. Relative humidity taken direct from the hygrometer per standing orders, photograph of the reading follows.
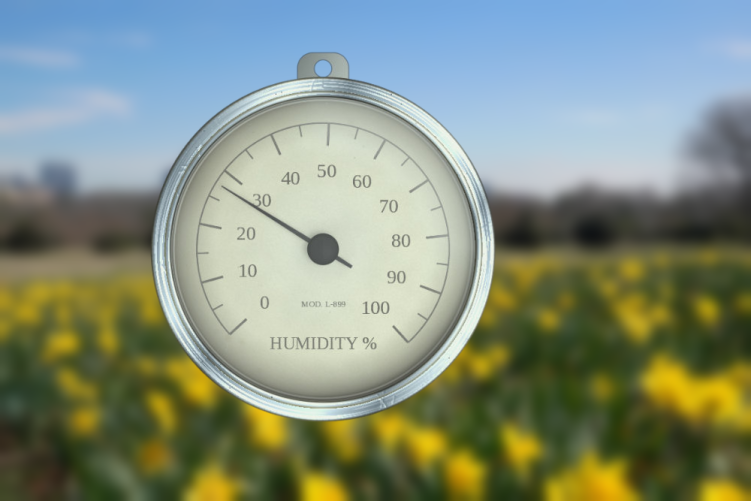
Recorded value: 27.5 %
